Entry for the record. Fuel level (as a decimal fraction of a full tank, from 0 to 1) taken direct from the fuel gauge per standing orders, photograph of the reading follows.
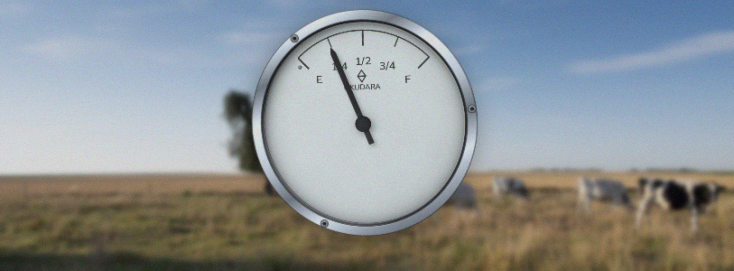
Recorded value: 0.25
